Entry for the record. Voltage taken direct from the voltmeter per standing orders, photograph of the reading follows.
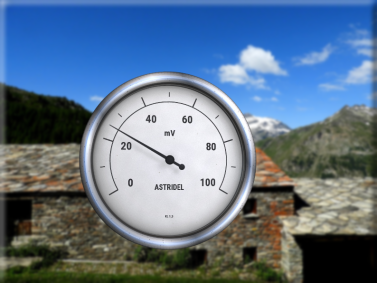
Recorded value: 25 mV
